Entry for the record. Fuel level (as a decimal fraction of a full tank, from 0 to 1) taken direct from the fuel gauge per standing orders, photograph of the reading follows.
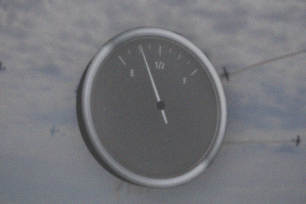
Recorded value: 0.25
